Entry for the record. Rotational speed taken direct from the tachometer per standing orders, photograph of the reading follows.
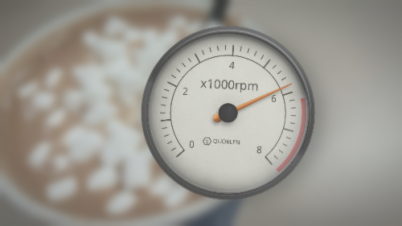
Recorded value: 5800 rpm
